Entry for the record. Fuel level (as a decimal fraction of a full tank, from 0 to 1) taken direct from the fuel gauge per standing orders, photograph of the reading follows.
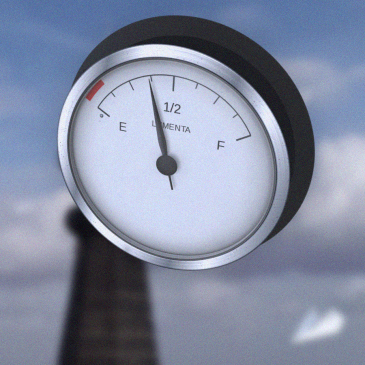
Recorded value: 0.375
